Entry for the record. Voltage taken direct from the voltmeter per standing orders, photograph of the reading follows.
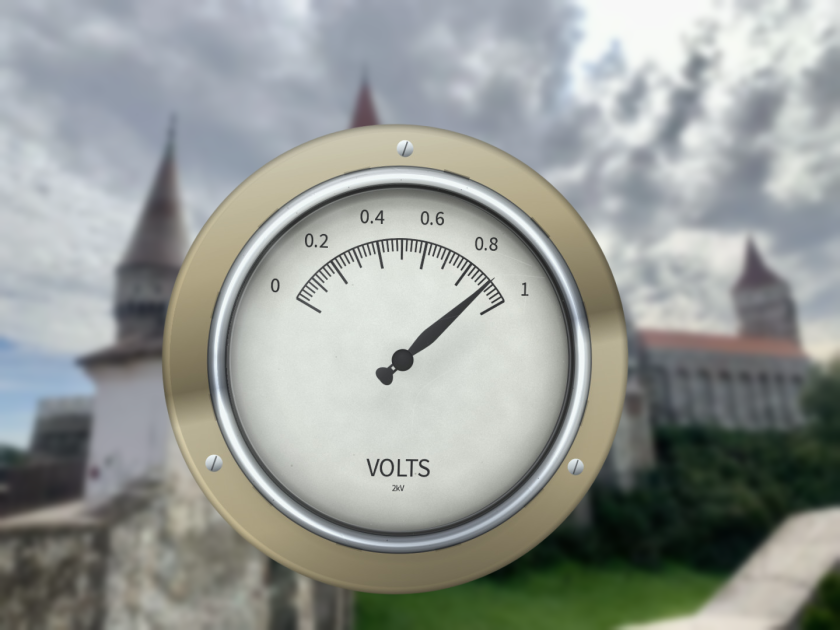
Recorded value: 0.9 V
